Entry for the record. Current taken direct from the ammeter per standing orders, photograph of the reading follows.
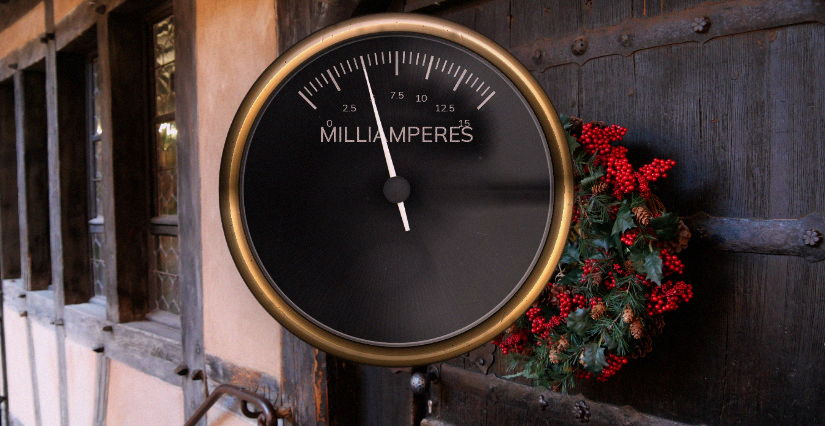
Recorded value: 5 mA
